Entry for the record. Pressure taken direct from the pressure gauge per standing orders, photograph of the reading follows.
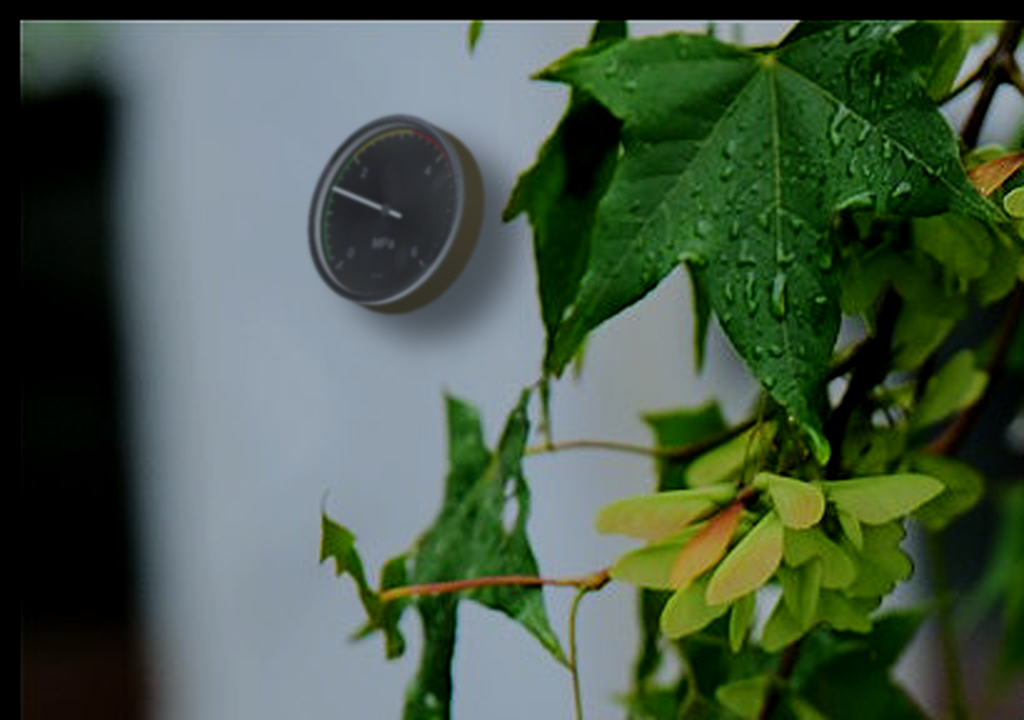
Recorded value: 1.4 MPa
